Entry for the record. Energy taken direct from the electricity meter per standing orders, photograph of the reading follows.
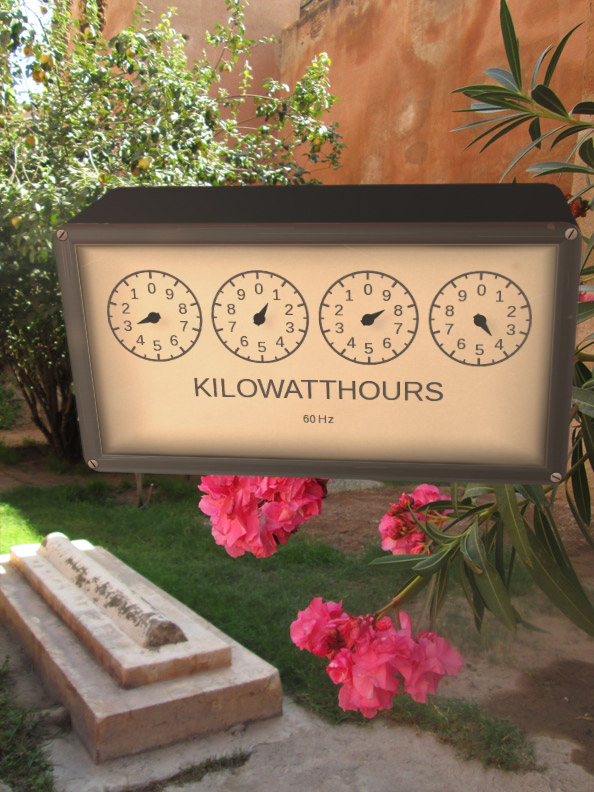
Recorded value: 3084 kWh
